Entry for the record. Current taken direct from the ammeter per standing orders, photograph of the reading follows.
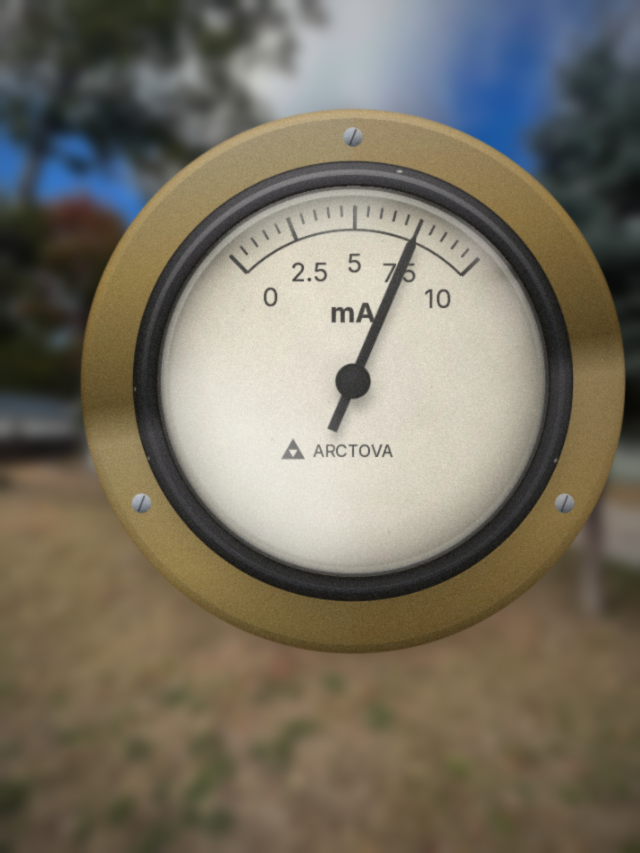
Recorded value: 7.5 mA
